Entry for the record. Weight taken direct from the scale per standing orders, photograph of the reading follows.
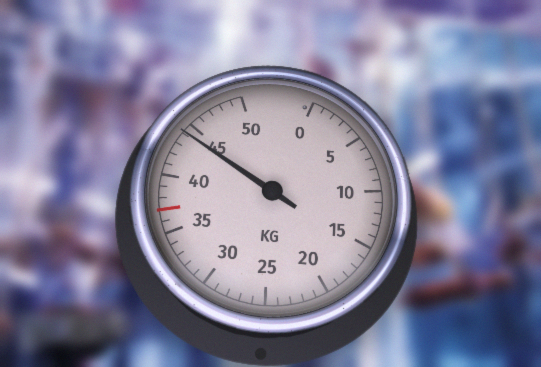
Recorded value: 44 kg
